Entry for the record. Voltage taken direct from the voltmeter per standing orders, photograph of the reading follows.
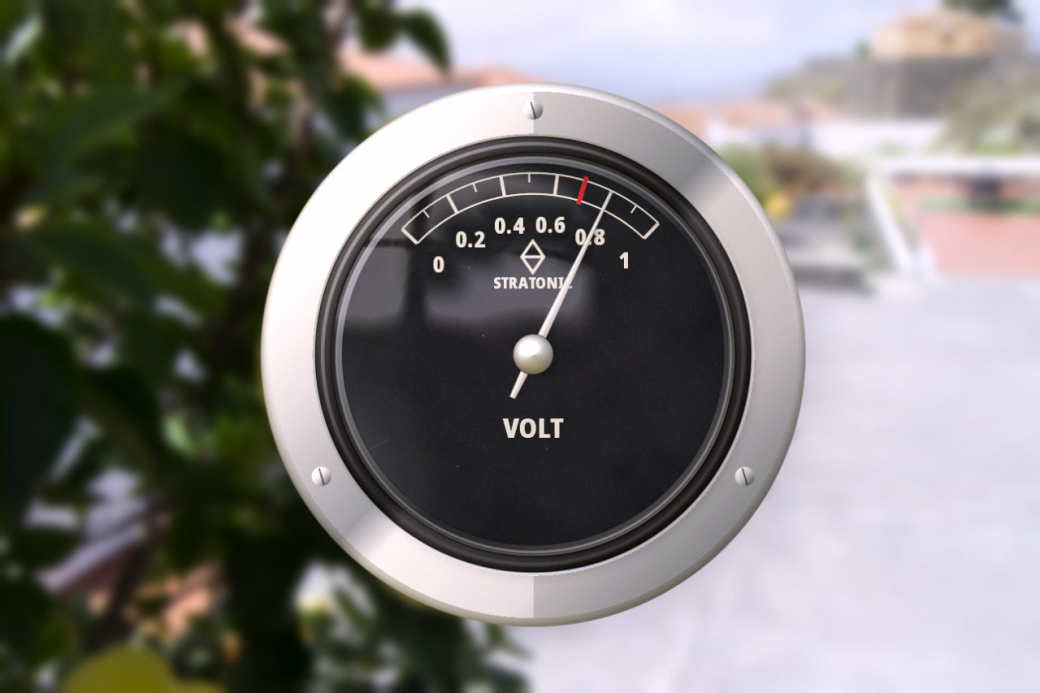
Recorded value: 0.8 V
